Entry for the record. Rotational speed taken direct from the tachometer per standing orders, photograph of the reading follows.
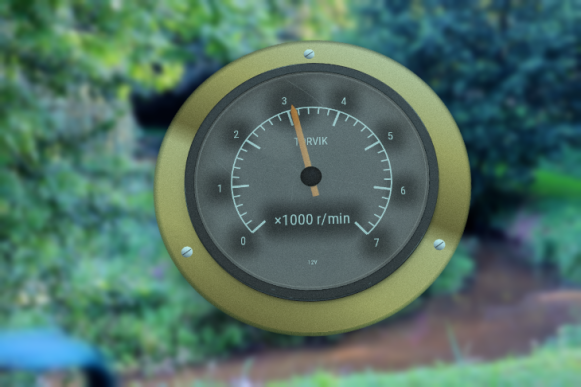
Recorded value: 3100 rpm
